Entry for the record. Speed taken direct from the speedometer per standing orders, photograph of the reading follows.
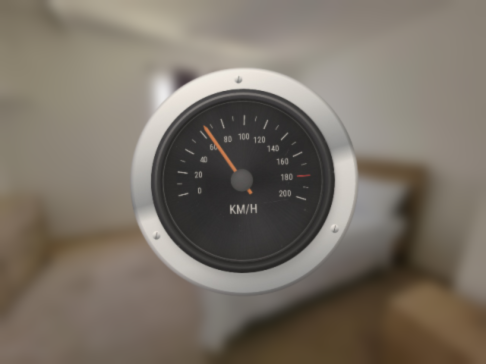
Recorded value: 65 km/h
